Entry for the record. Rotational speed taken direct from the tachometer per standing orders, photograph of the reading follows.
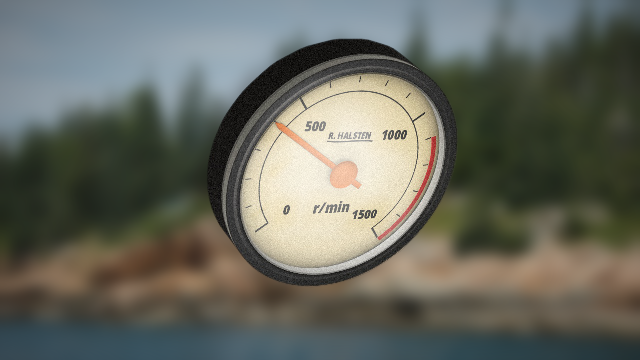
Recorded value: 400 rpm
